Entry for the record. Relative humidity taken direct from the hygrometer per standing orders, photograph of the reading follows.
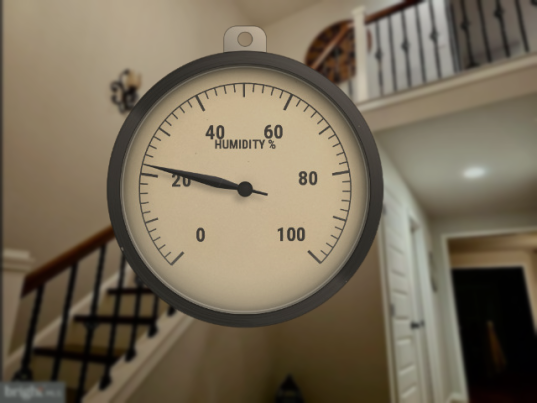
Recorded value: 22 %
